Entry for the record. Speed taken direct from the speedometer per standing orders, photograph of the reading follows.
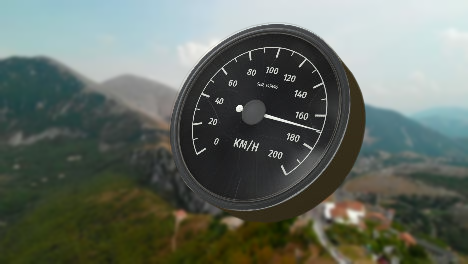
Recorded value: 170 km/h
